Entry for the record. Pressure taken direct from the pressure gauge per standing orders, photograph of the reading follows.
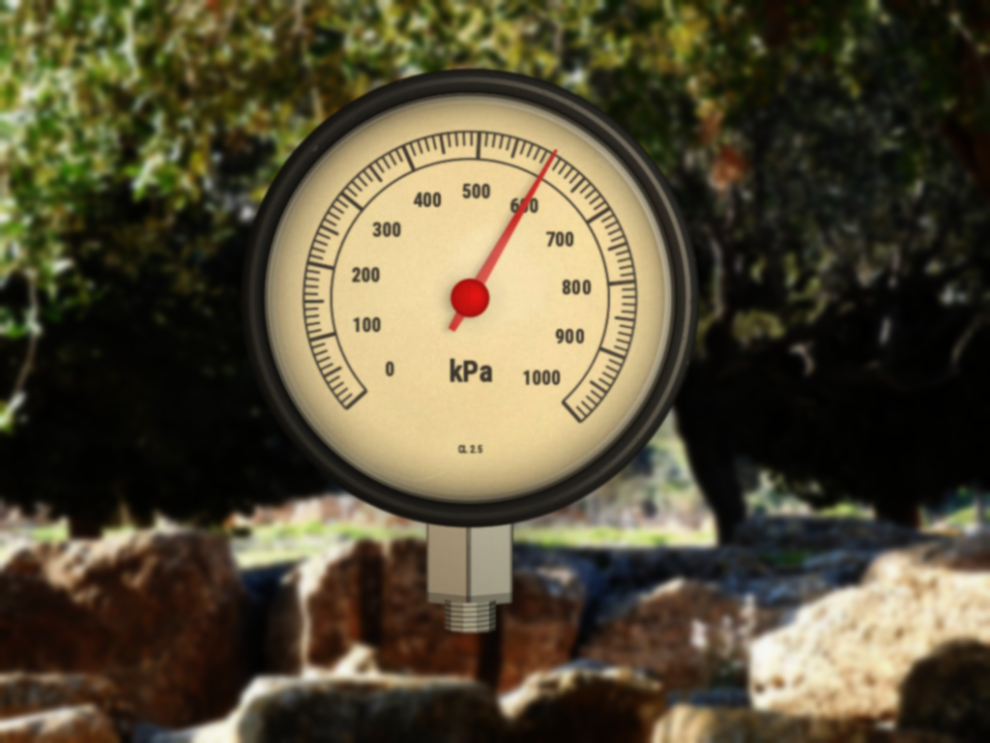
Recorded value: 600 kPa
